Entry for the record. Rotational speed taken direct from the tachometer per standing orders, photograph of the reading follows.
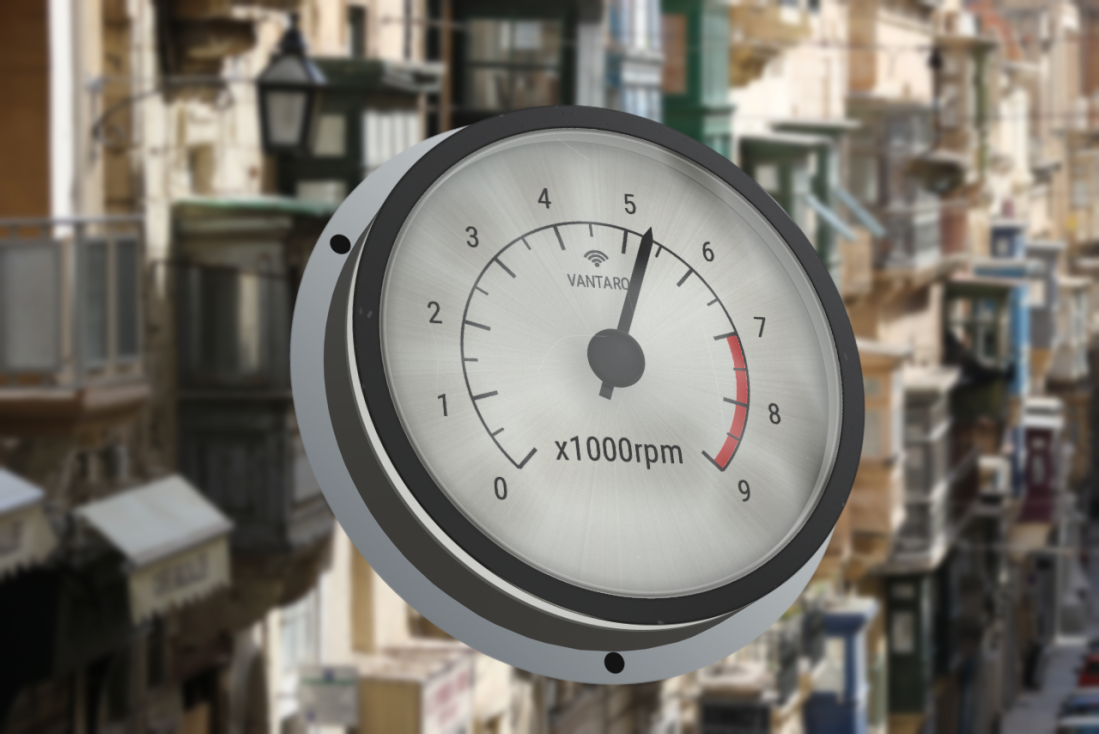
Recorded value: 5250 rpm
